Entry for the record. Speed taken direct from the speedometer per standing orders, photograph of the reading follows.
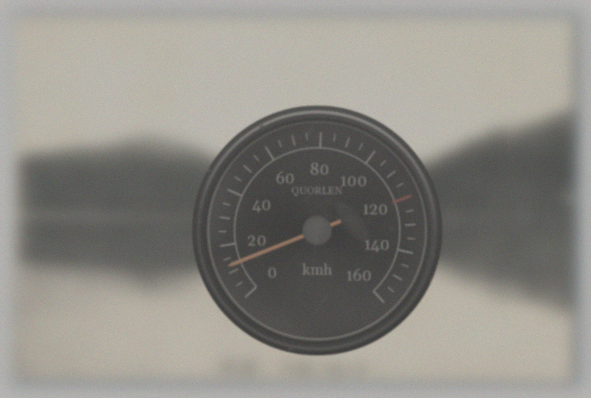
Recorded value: 12.5 km/h
